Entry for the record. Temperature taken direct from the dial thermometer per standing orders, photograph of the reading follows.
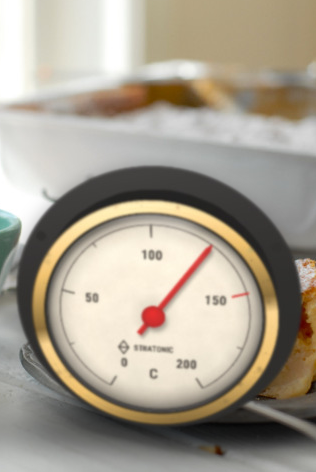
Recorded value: 125 °C
